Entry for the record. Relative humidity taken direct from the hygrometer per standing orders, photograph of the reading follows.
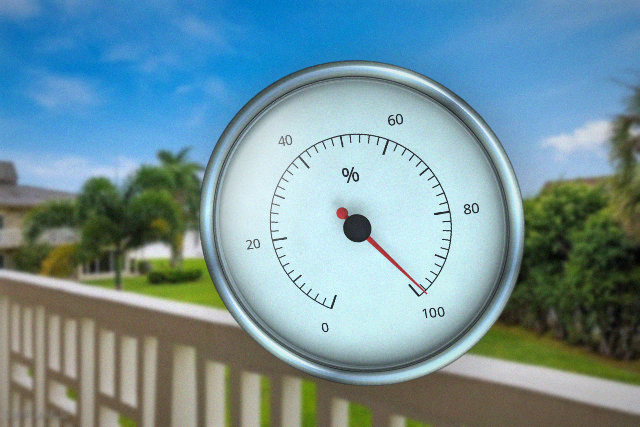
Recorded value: 98 %
